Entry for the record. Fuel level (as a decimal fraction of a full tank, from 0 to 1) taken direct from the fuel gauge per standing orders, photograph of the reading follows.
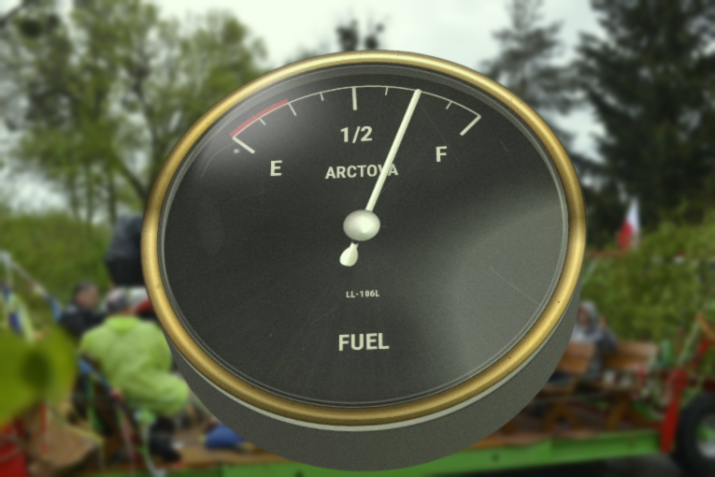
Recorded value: 0.75
